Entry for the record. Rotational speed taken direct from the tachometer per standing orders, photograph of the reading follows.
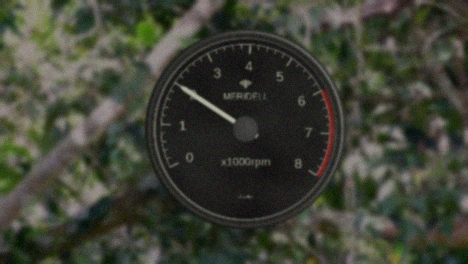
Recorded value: 2000 rpm
